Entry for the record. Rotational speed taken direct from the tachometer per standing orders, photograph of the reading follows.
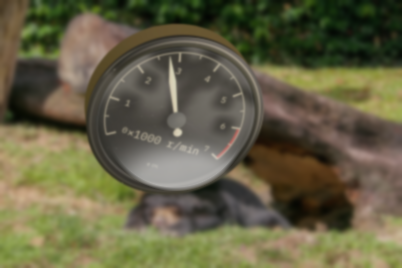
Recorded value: 2750 rpm
